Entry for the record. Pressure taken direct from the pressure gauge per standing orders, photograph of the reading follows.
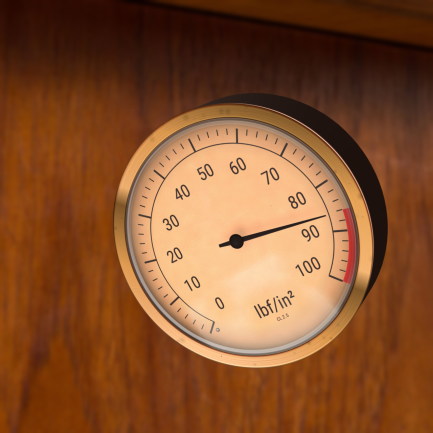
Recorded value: 86 psi
